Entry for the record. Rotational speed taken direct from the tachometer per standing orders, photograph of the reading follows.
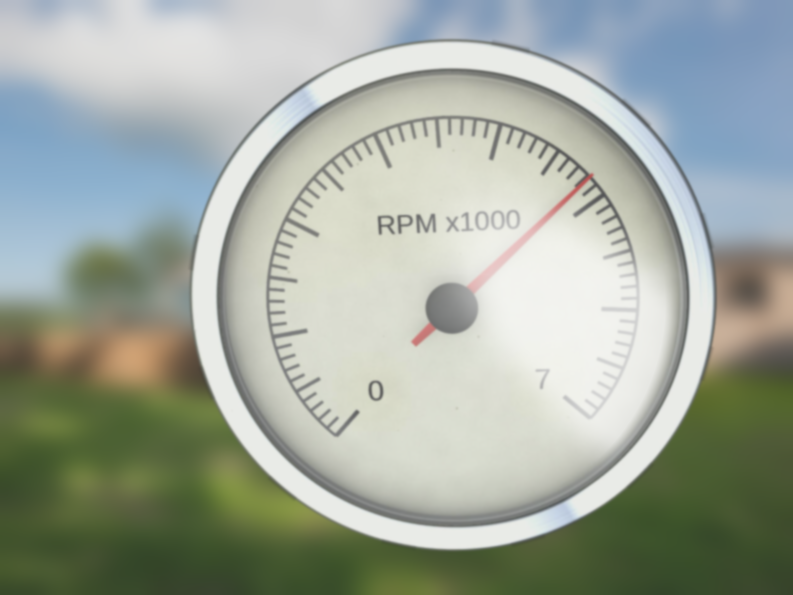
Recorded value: 4800 rpm
